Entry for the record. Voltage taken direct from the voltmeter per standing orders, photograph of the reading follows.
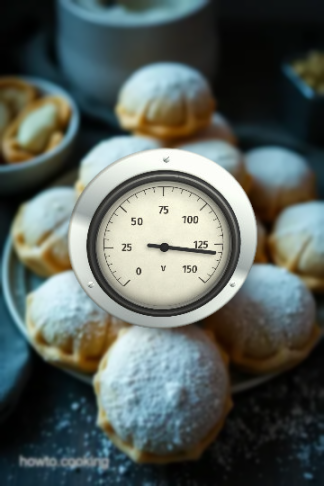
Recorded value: 130 V
